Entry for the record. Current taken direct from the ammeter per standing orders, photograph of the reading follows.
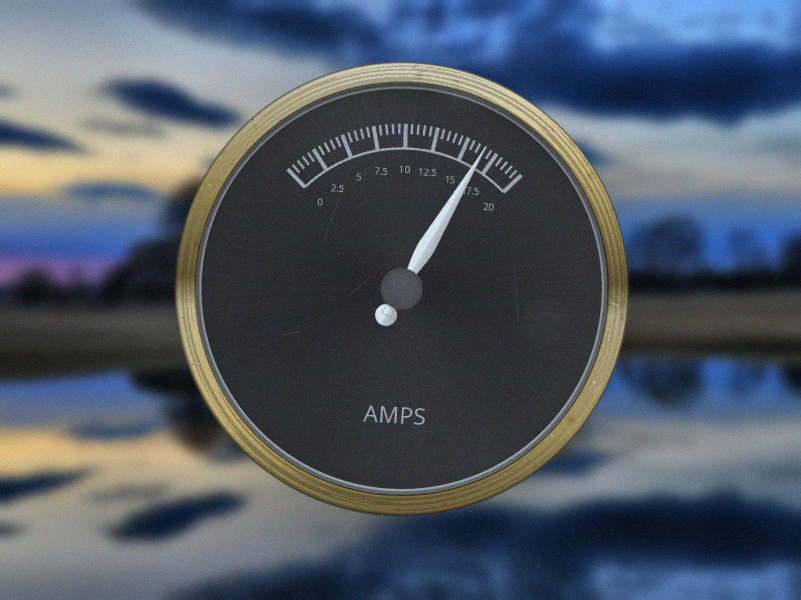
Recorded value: 16.5 A
